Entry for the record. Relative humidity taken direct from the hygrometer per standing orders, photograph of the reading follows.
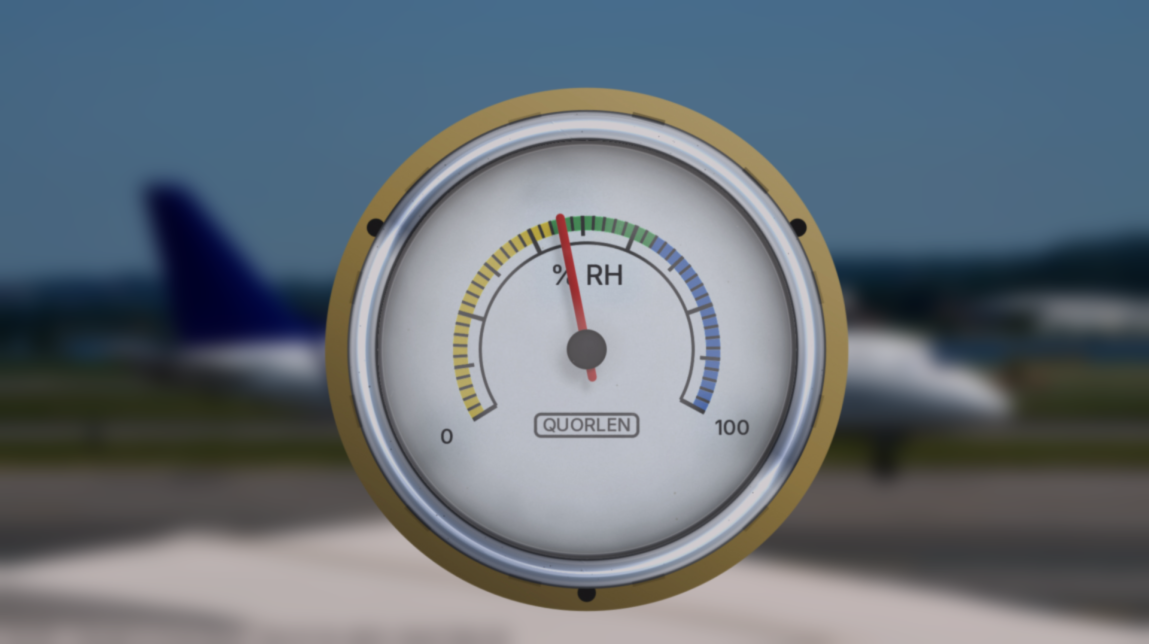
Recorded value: 46 %
